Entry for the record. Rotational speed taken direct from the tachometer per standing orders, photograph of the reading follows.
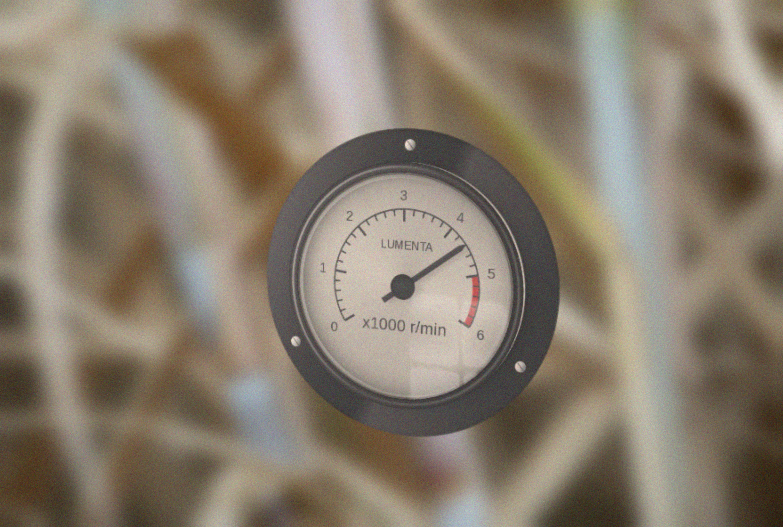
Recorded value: 4400 rpm
